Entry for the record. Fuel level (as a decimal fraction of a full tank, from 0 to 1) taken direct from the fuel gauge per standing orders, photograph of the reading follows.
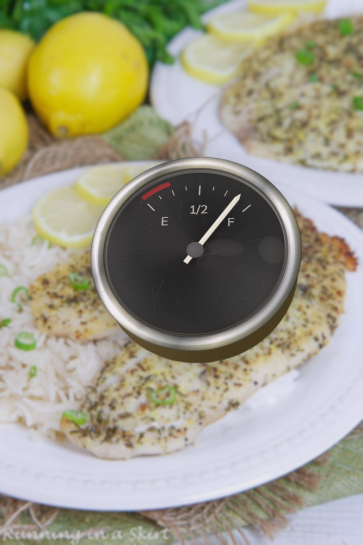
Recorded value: 0.875
